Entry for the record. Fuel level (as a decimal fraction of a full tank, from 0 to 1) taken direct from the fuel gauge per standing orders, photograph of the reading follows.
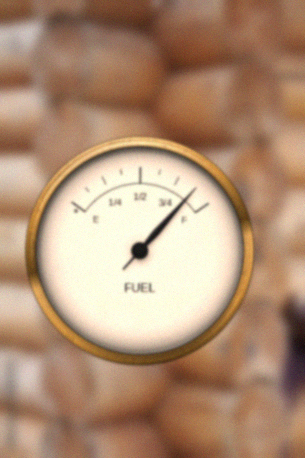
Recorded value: 0.875
